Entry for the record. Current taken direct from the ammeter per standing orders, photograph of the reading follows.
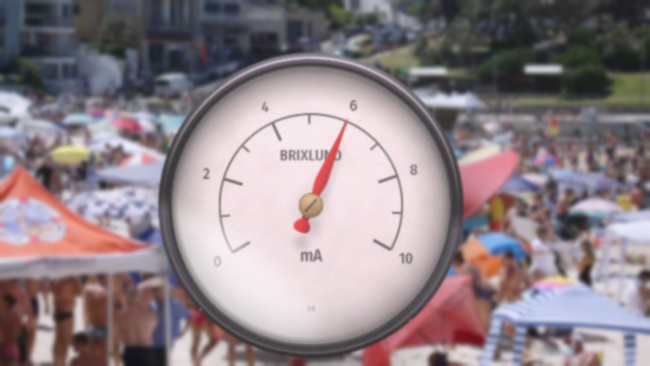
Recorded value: 6 mA
